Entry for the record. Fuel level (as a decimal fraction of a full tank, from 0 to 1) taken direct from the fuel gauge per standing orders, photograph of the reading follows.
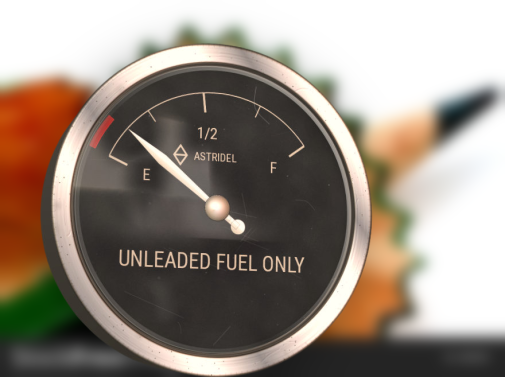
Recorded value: 0.125
